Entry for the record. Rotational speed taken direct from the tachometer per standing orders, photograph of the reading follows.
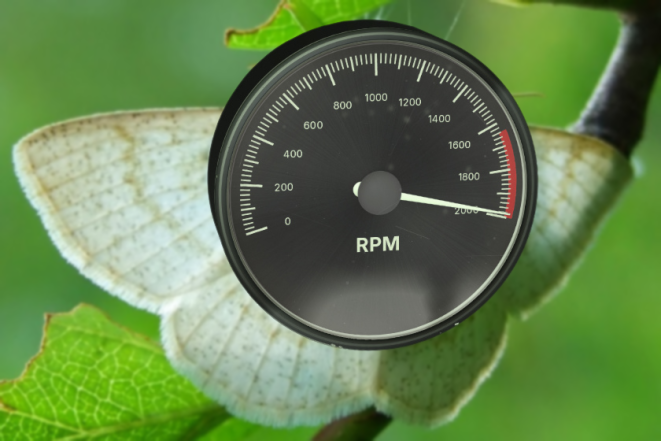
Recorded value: 1980 rpm
